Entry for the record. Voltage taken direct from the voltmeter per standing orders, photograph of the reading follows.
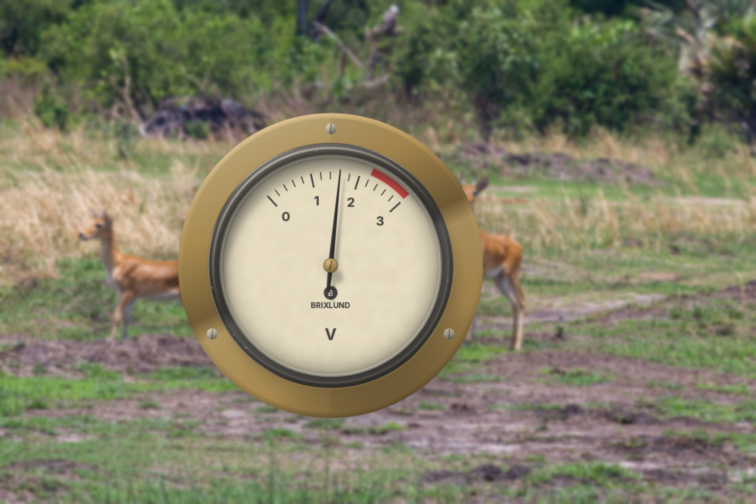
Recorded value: 1.6 V
